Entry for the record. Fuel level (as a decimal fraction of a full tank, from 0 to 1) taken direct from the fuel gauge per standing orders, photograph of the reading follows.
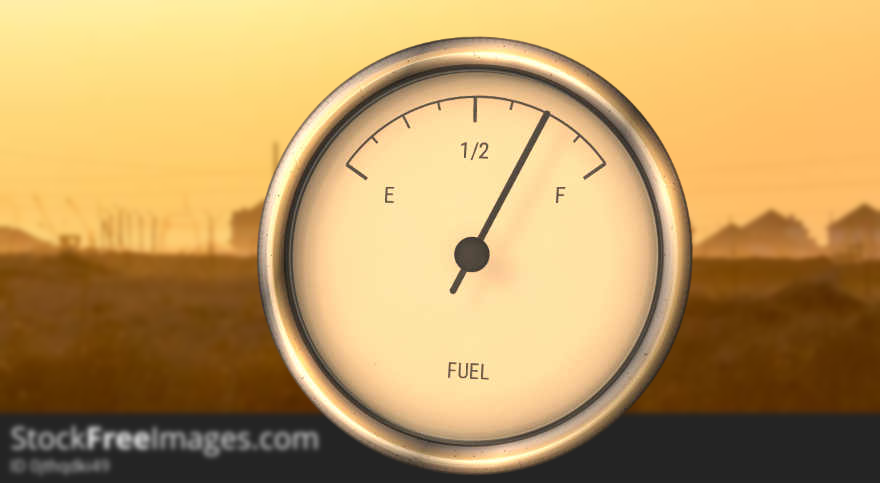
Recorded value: 0.75
